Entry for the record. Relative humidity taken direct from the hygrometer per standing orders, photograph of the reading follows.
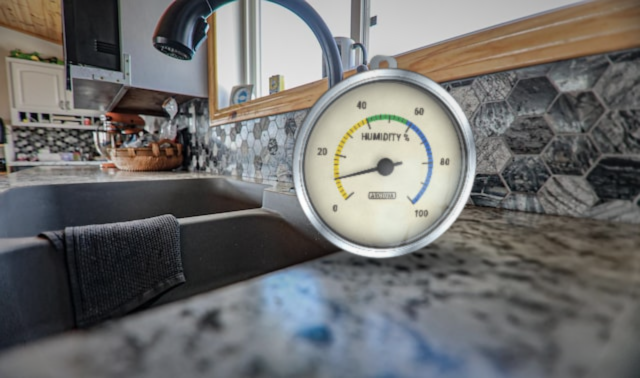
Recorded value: 10 %
